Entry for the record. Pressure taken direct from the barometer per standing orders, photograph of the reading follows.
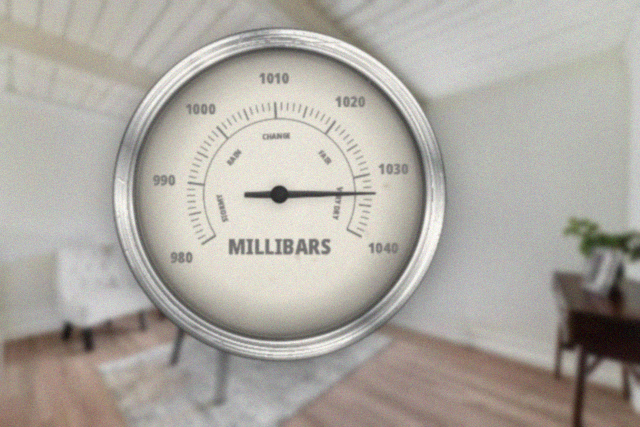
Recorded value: 1033 mbar
